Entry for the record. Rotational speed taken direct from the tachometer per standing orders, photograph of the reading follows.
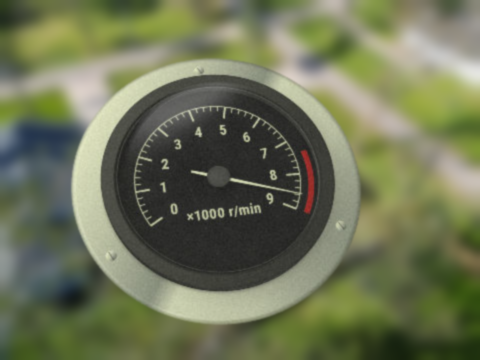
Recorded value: 8600 rpm
